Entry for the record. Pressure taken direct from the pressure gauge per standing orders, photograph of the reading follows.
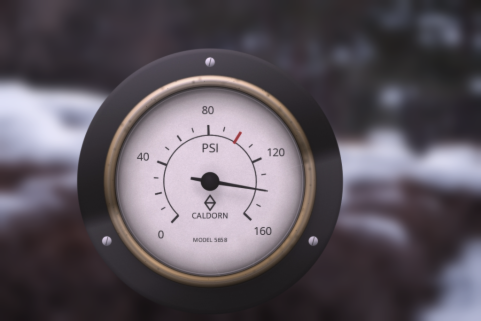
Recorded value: 140 psi
